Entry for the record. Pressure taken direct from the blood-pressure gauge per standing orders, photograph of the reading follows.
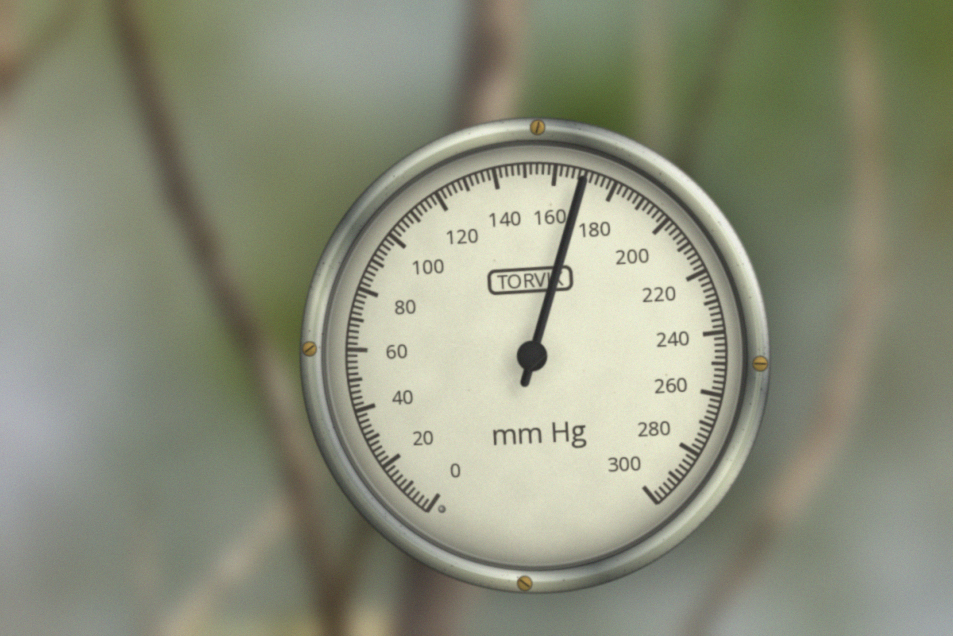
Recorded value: 170 mmHg
